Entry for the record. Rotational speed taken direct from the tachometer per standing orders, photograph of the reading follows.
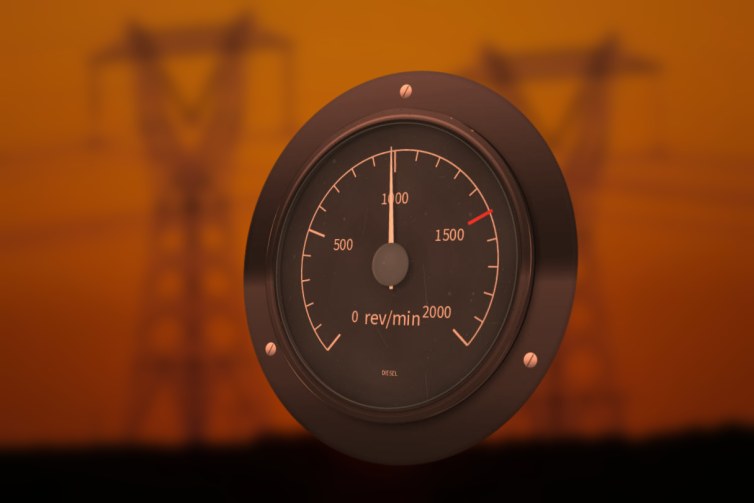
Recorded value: 1000 rpm
